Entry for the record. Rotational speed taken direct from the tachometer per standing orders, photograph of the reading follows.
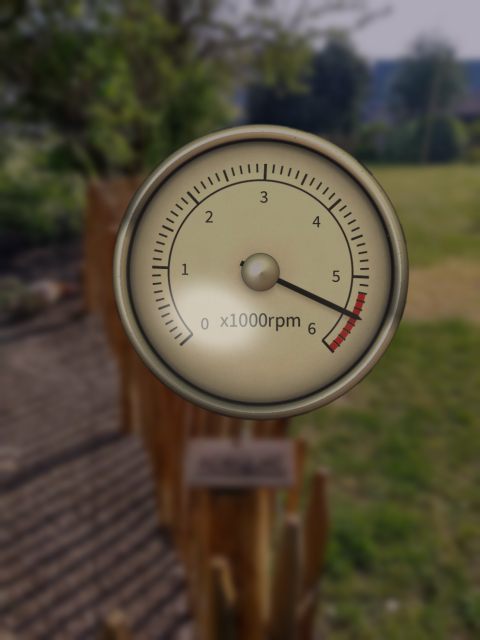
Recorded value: 5500 rpm
